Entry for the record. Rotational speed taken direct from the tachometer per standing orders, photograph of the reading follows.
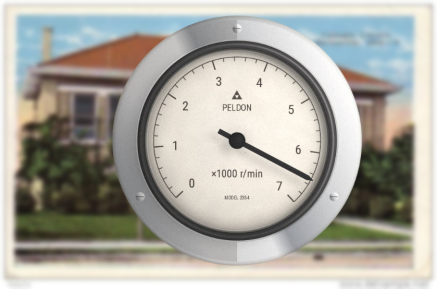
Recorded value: 6500 rpm
